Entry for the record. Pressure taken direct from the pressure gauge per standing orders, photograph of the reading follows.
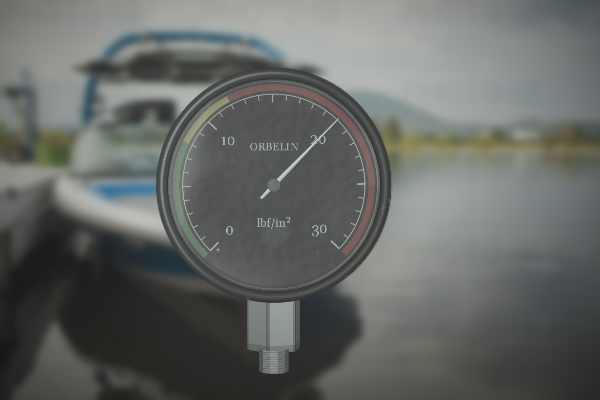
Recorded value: 20 psi
